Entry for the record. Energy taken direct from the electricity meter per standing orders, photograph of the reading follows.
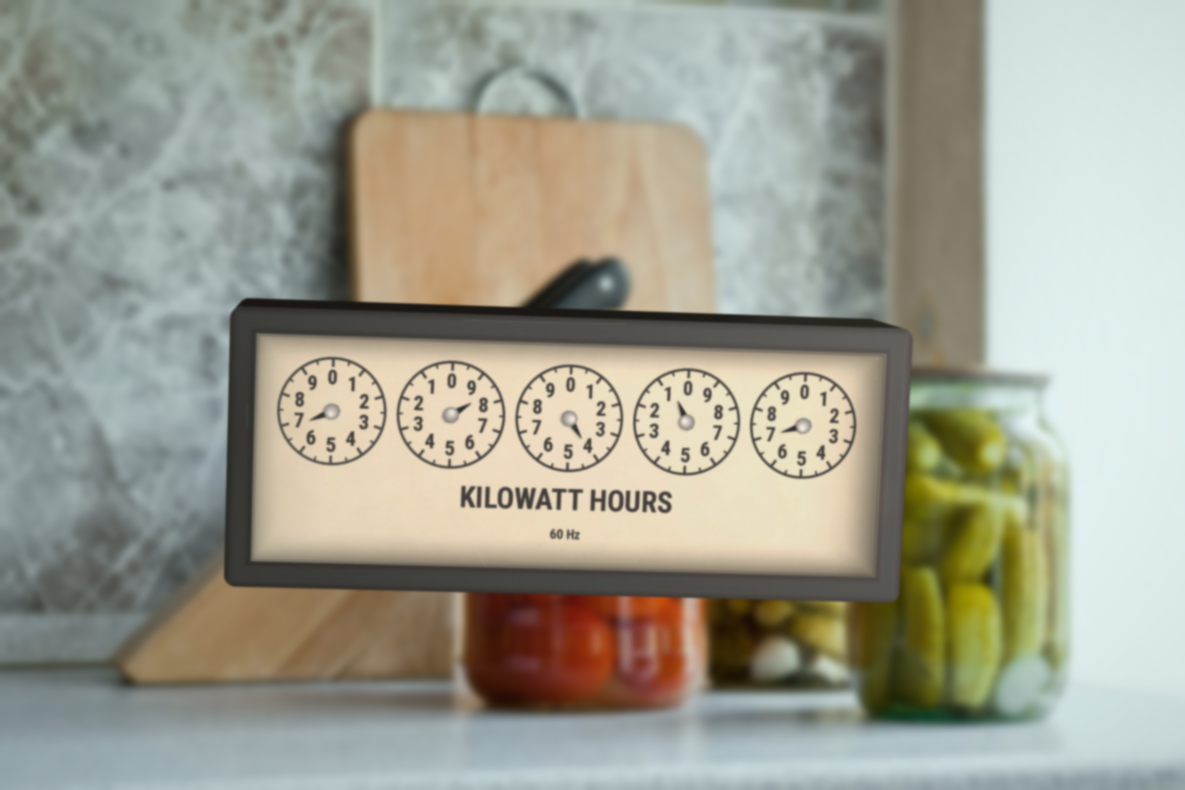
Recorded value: 68407 kWh
